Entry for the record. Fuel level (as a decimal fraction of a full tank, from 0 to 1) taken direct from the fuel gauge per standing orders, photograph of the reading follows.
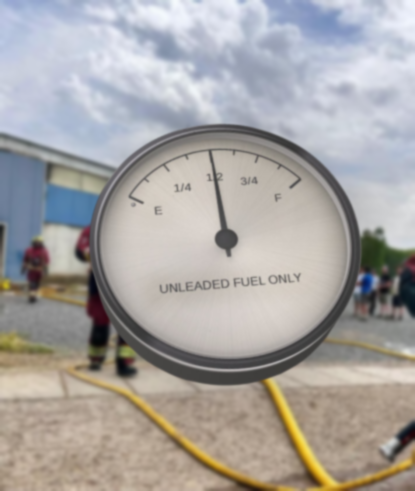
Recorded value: 0.5
